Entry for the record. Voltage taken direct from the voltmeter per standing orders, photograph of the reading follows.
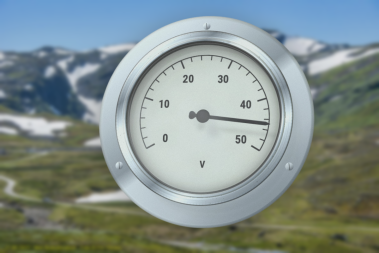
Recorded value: 45 V
